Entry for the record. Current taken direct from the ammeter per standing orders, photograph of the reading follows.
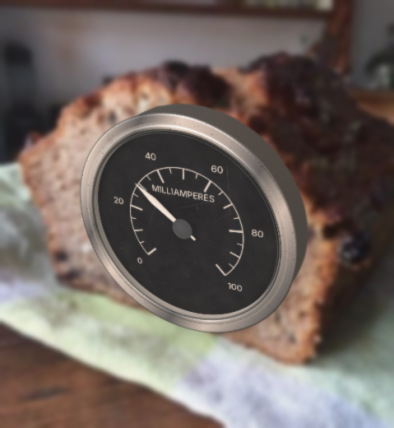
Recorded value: 30 mA
